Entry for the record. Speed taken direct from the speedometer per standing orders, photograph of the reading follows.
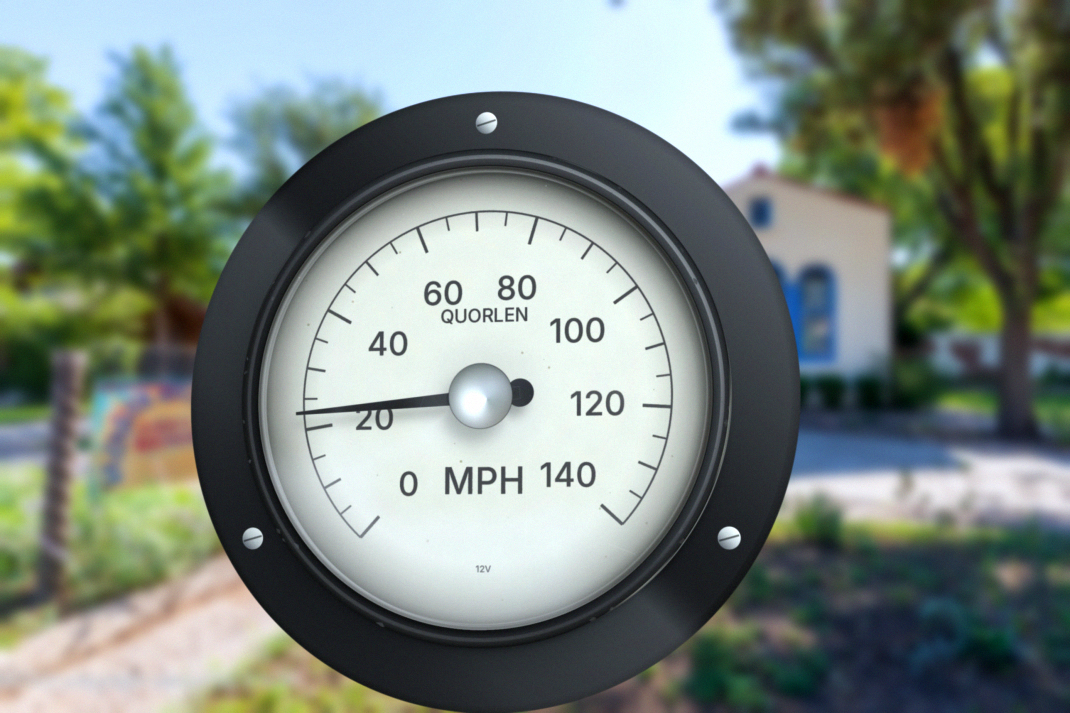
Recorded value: 22.5 mph
